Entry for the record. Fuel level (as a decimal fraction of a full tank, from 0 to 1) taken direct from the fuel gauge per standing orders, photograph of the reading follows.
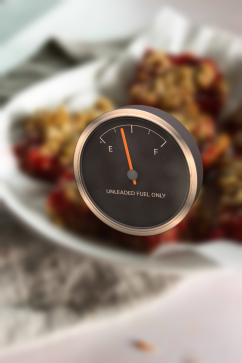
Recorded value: 0.375
